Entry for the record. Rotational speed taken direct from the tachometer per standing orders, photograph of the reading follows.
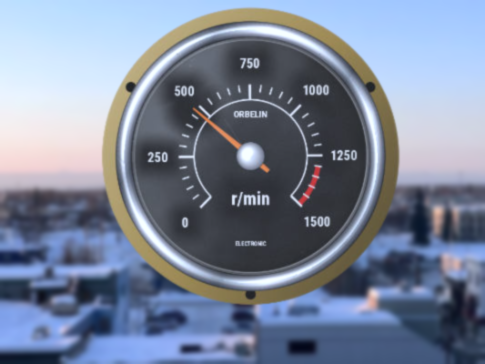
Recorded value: 475 rpm
